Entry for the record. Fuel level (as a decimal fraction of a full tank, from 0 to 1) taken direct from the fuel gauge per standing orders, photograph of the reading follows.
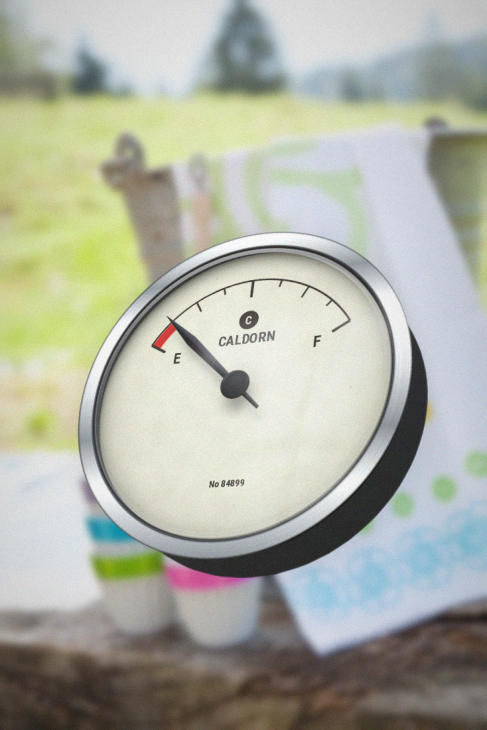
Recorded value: 0.125
